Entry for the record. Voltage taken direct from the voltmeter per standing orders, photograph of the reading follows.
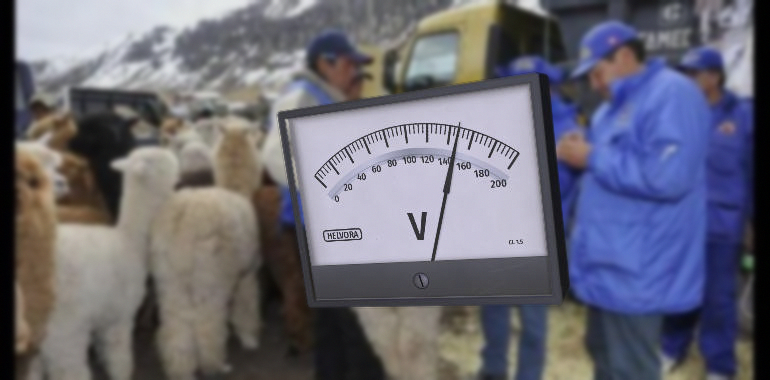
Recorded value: 148 V
